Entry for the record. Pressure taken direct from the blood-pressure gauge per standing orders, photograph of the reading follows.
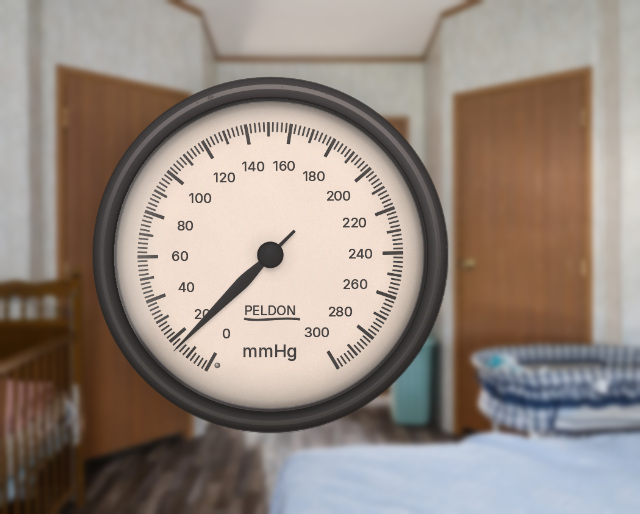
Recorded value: 16 mmHg
